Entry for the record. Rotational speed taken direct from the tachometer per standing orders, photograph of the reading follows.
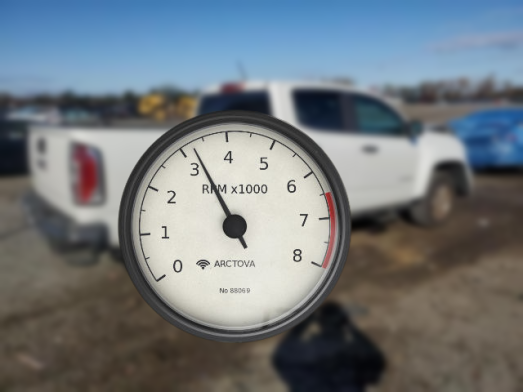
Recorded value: 3250 rpm
